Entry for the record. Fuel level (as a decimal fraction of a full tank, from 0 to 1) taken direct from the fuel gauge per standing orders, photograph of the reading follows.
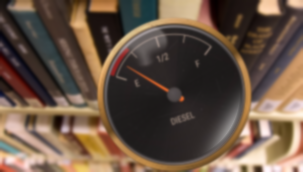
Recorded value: 0.125
